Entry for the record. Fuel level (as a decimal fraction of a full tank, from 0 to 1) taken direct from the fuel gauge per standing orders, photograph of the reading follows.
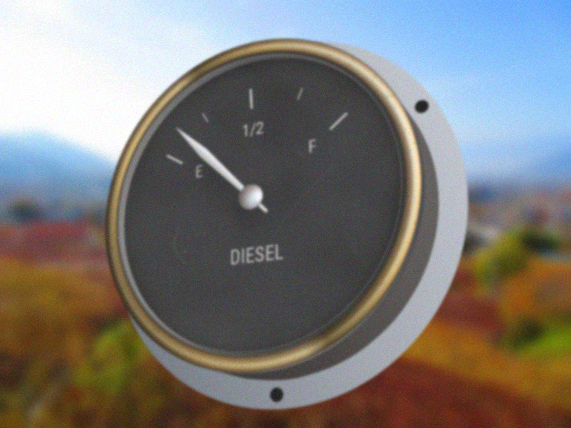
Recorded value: 0.125
